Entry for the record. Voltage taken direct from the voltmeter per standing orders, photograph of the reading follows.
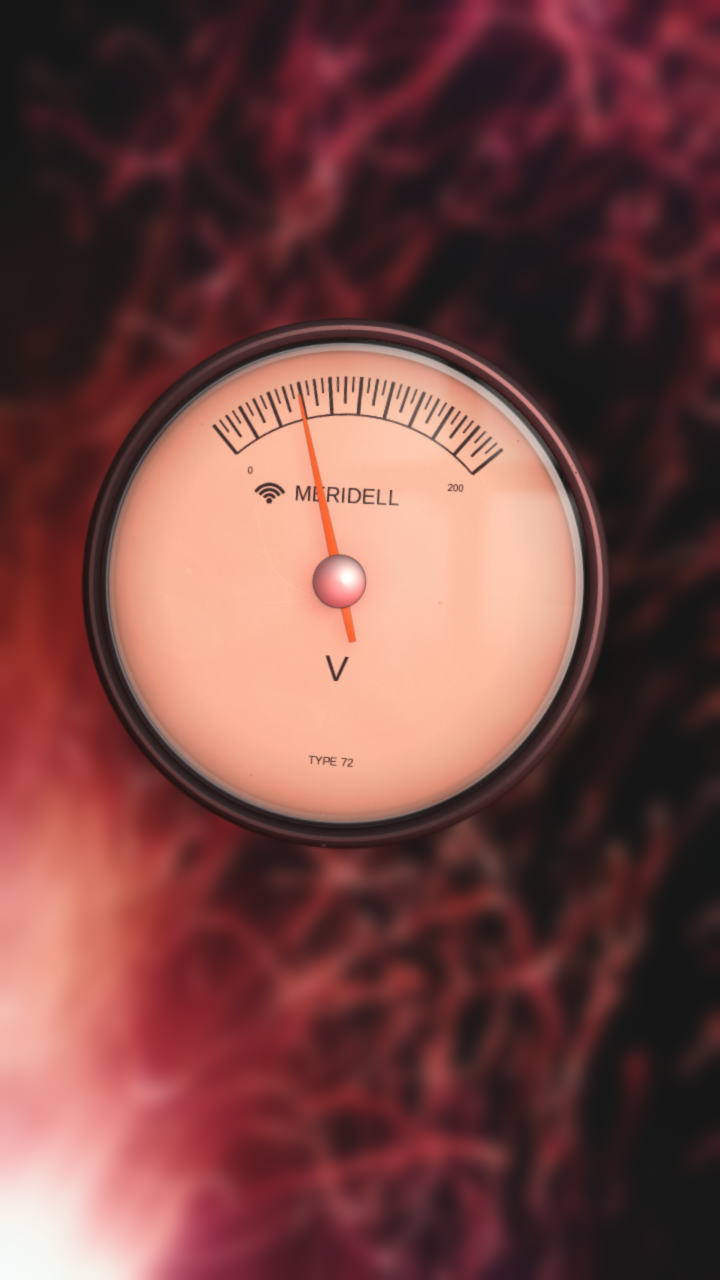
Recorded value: 60 V
